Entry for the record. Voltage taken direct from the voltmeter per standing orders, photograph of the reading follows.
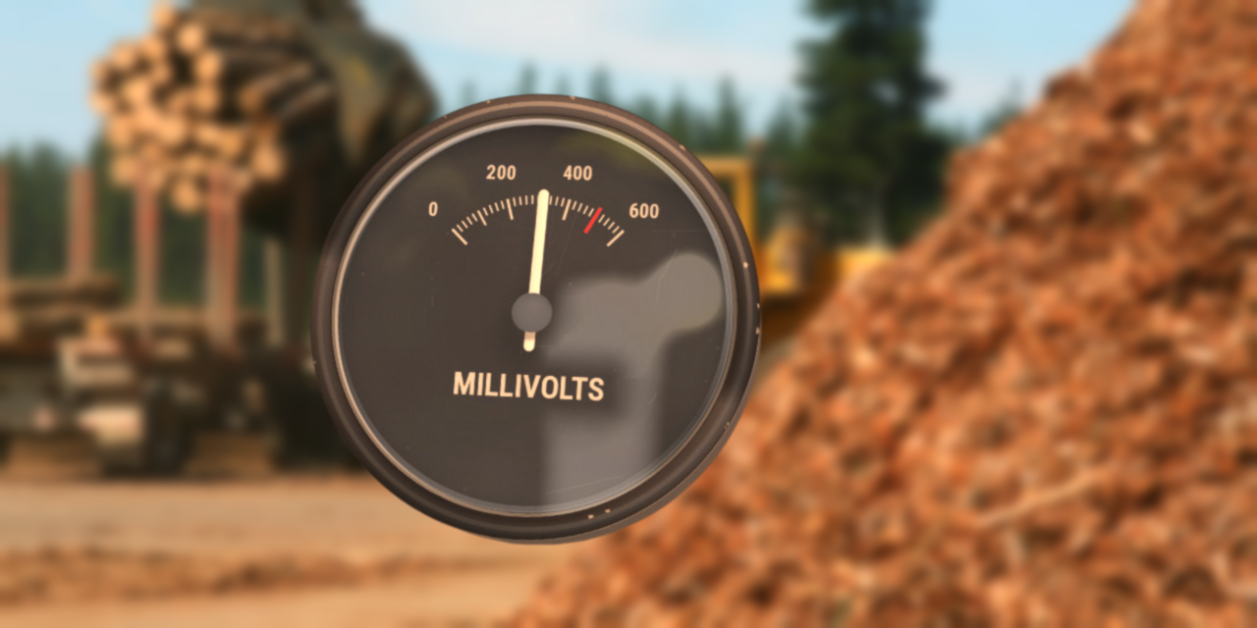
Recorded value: 320 mV
